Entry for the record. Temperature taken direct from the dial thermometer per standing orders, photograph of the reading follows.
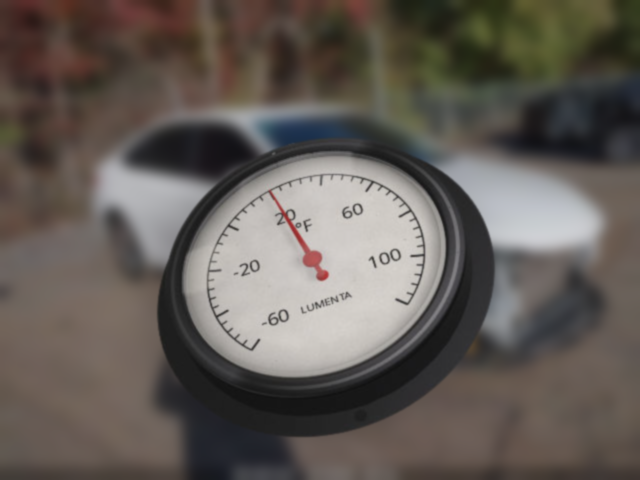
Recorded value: 20 °F
